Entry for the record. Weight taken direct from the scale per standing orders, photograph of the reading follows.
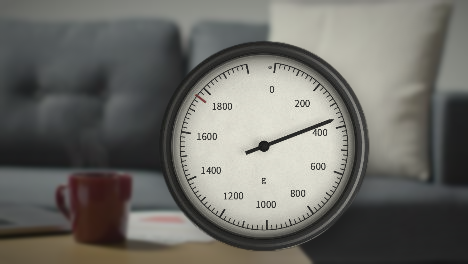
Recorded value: 360 g
